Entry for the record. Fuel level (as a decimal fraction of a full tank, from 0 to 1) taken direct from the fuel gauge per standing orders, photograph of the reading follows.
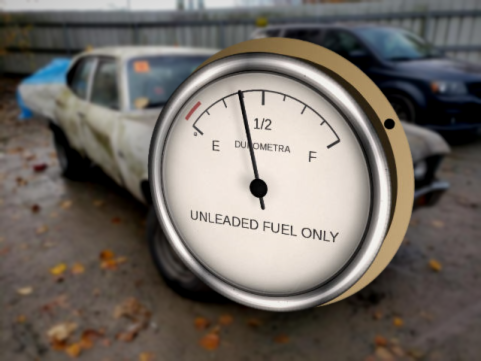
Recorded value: 0.375
